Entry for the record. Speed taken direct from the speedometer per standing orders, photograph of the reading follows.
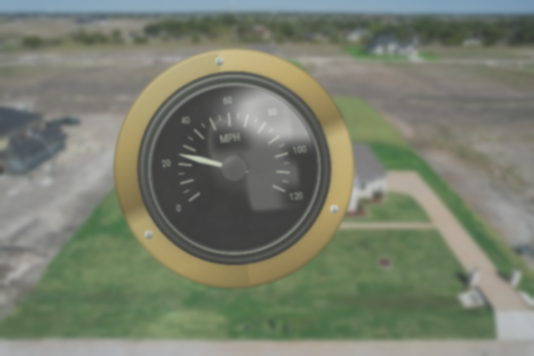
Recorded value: 25 mph
